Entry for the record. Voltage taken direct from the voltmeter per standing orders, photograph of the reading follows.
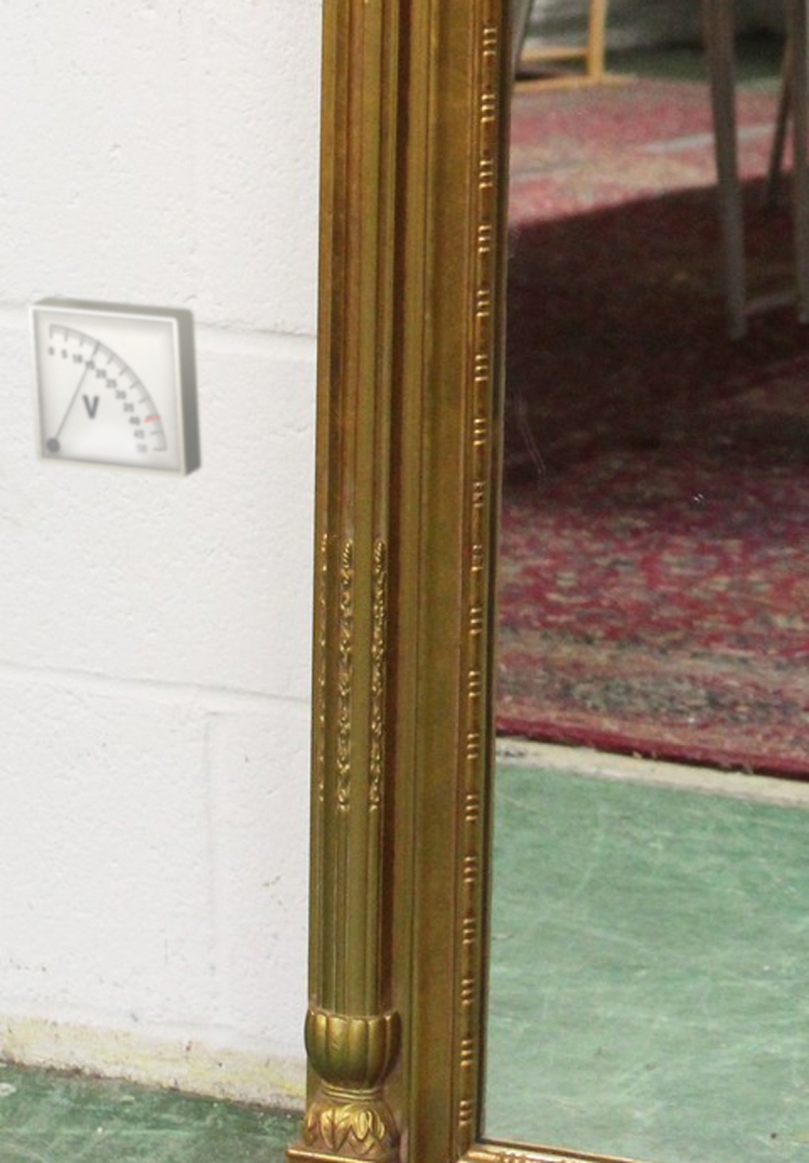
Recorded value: 15 V
